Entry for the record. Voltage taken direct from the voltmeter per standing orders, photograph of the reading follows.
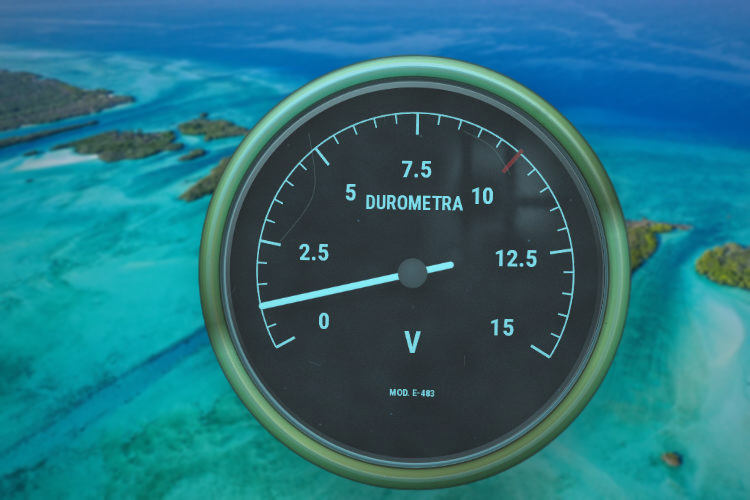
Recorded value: 1 V
